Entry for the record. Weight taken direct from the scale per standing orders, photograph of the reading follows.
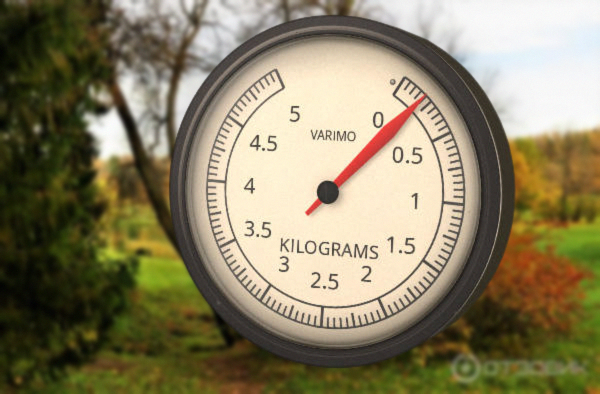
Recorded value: 0.2 kg
